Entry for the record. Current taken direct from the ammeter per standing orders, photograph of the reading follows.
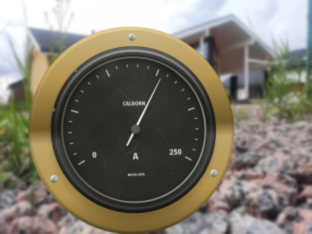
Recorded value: 155 A
